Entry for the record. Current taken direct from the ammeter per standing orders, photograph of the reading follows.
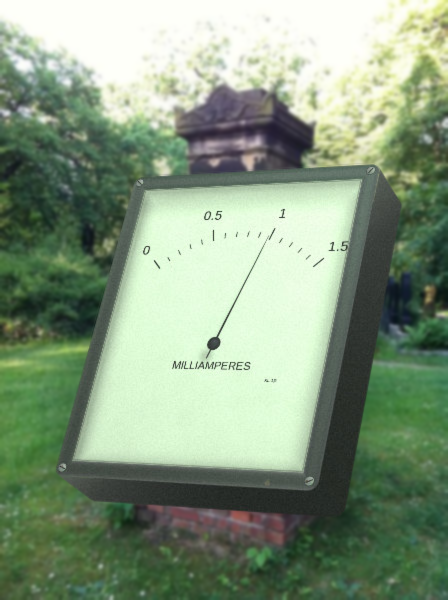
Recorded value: 1 mA
